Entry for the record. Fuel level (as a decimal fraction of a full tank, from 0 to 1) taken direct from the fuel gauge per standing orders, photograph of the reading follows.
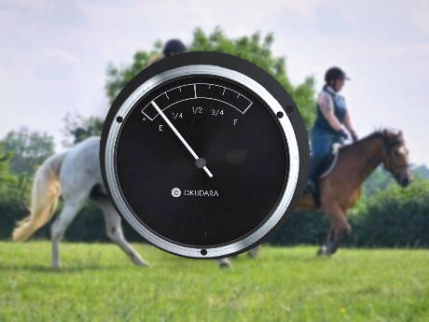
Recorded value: 0.125
